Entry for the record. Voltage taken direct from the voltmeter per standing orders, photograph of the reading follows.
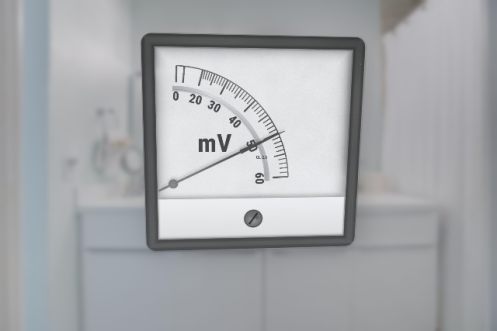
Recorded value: 50 mV
